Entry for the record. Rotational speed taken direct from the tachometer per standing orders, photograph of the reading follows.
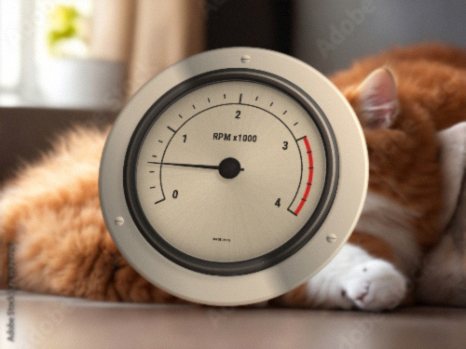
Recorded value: 500 rpm
